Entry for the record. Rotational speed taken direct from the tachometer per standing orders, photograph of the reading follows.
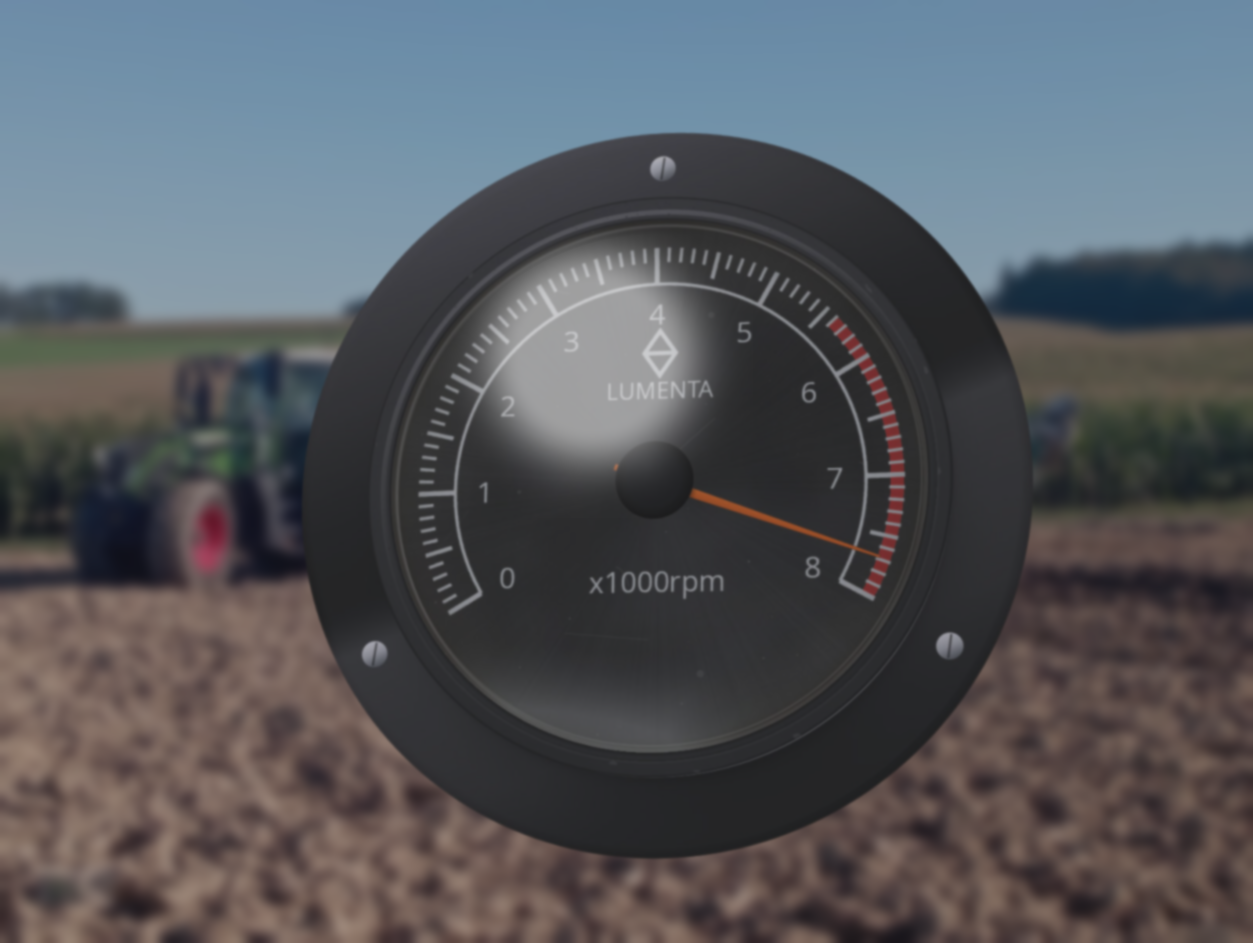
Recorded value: 7700 rpm
